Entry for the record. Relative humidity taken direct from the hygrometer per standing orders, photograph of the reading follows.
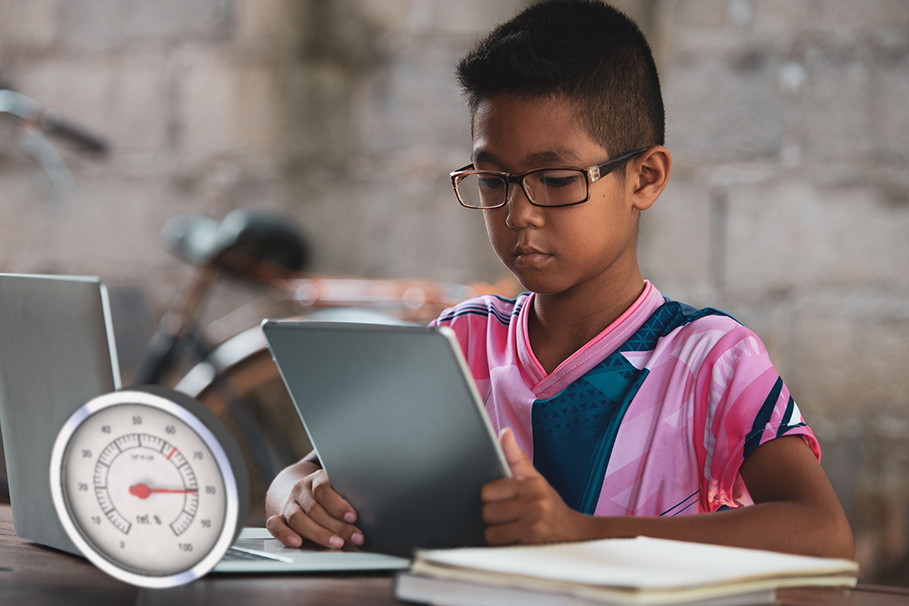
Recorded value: 80 %
